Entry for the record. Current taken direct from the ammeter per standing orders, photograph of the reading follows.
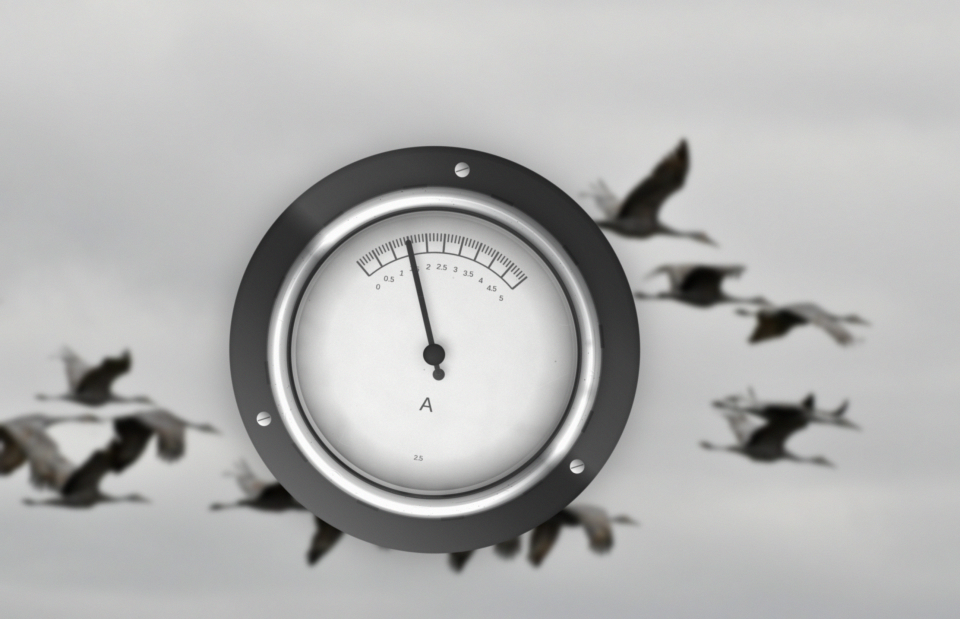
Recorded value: 1.5 A
